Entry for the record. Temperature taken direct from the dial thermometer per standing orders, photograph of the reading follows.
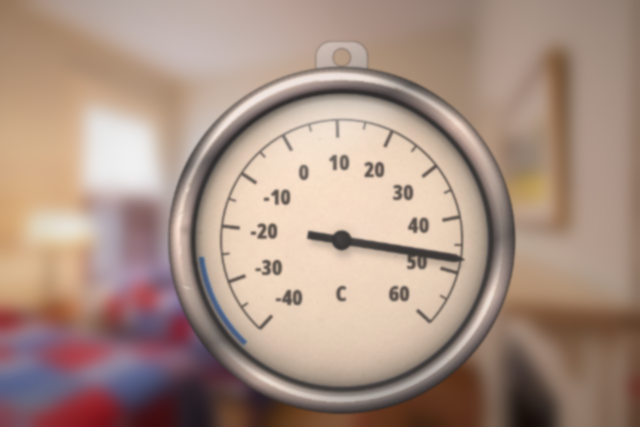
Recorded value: 47.5 °C
